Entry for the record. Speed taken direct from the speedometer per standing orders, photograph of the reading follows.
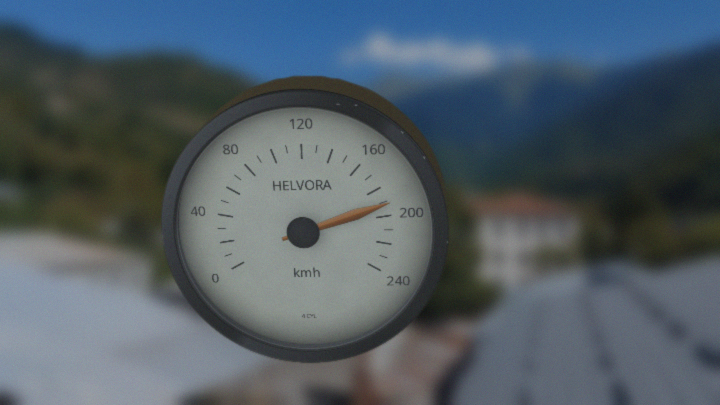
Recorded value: 190 km/h
